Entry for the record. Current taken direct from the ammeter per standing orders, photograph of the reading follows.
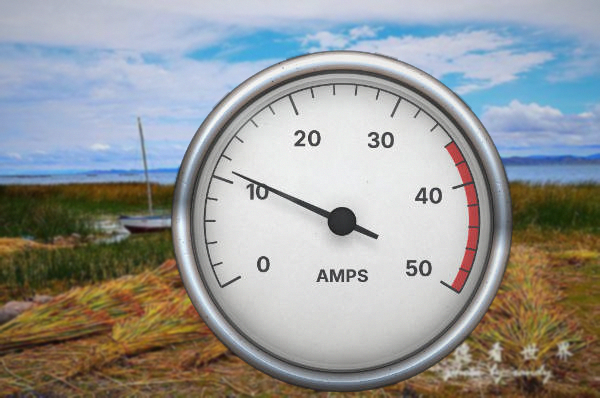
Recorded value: 11 A
